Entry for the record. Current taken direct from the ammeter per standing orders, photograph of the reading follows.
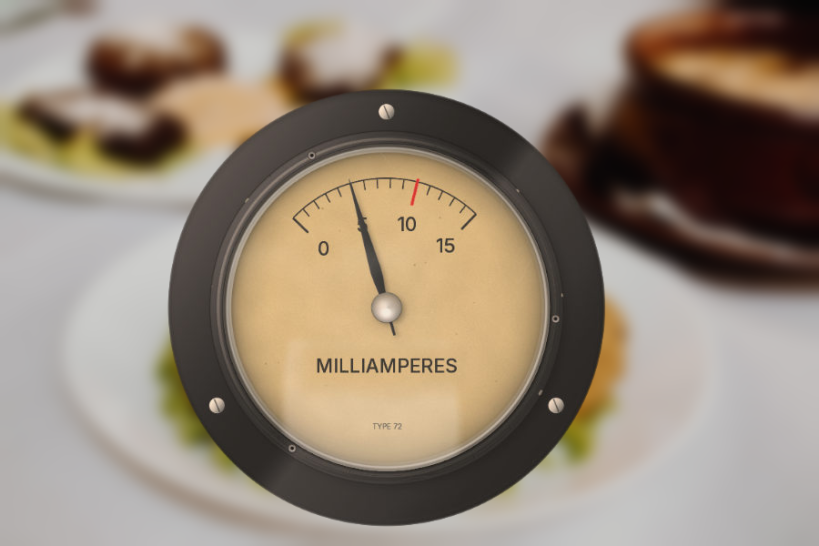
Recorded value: 5 mA
